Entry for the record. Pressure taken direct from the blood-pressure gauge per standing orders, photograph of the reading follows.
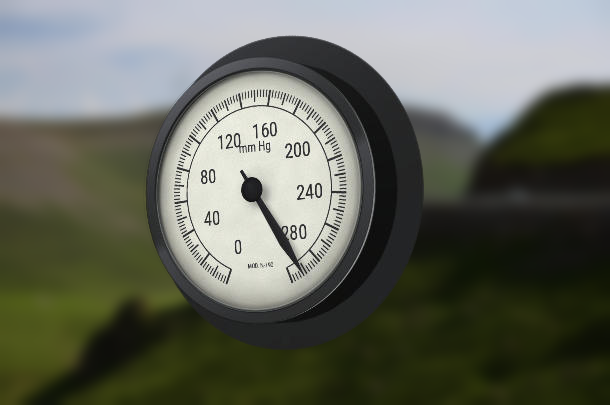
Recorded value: 290 mmHg
